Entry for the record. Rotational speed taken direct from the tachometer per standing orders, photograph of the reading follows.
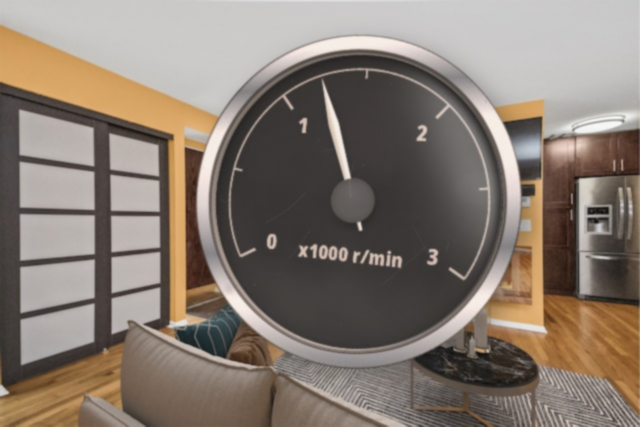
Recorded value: 1250 rpm
